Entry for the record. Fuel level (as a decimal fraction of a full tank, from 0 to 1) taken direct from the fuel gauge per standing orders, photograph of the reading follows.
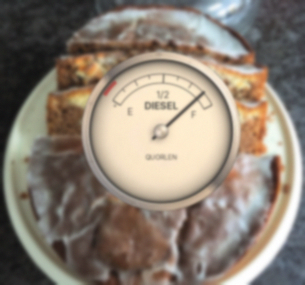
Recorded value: 0.875
